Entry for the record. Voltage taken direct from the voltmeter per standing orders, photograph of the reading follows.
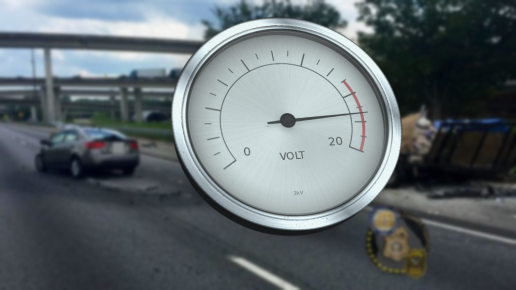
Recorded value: 17.5 V
